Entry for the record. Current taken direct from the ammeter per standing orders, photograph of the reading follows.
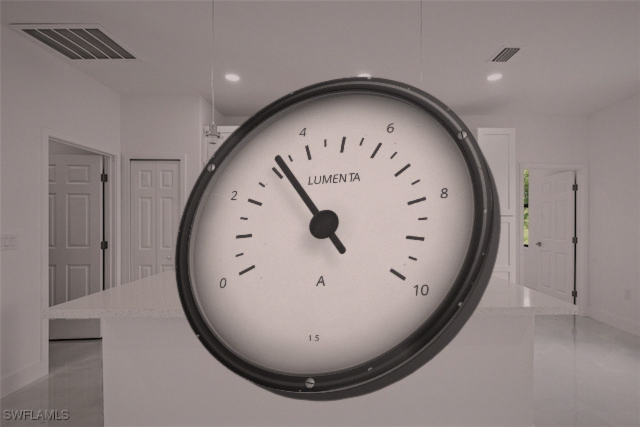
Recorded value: 3.25 A
